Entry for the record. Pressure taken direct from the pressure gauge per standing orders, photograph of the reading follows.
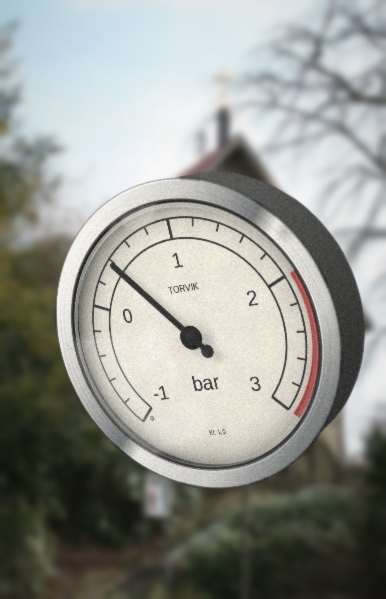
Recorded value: 0.4 bar
